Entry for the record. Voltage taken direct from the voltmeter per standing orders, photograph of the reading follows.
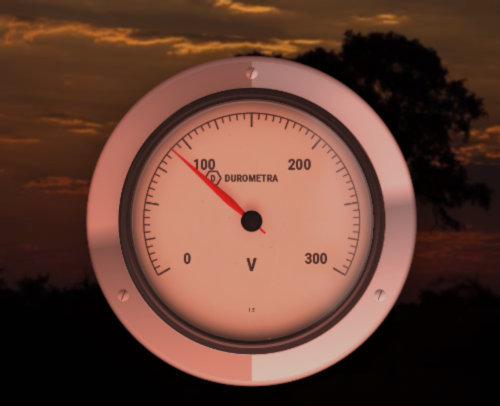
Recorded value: 90 V
